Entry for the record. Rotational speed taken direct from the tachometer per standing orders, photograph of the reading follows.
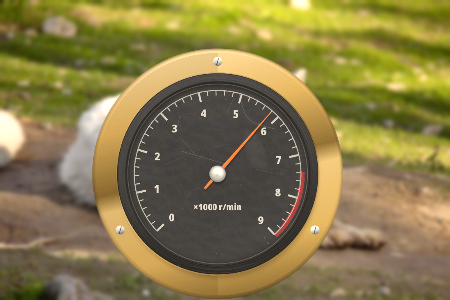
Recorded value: 5800 rpm
